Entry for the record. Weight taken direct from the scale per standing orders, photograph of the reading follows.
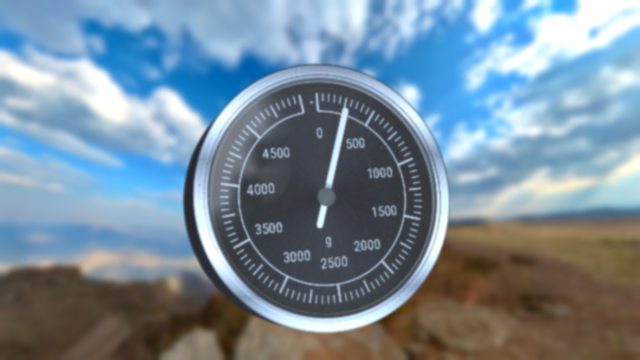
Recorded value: 250 g
